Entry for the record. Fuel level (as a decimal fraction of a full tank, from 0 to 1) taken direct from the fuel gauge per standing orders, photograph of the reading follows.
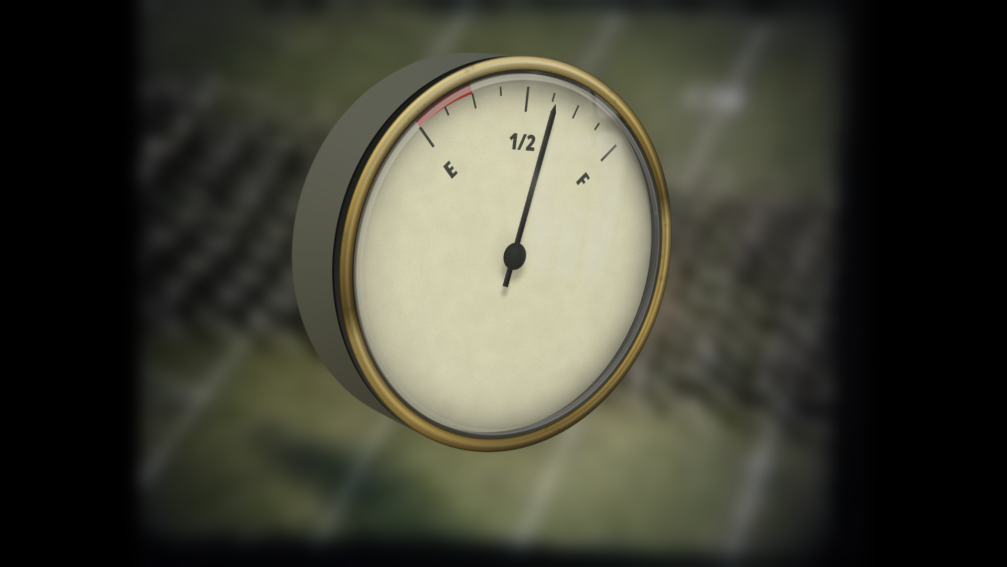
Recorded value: 0.625
